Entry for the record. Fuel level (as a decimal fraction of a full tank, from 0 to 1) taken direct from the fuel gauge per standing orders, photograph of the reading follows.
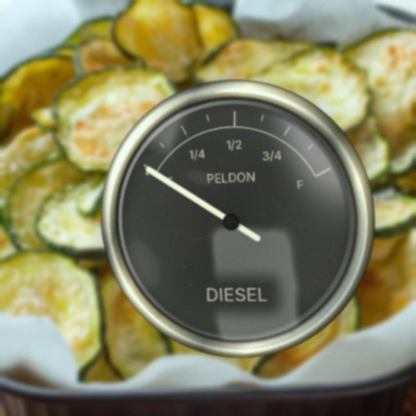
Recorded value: 0
